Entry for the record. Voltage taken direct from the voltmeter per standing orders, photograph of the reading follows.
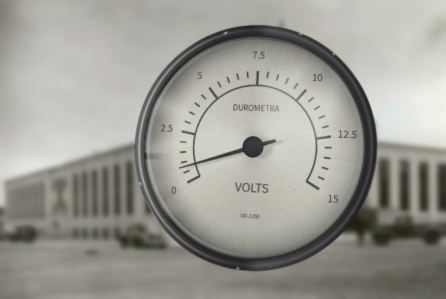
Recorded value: 0.75 V
